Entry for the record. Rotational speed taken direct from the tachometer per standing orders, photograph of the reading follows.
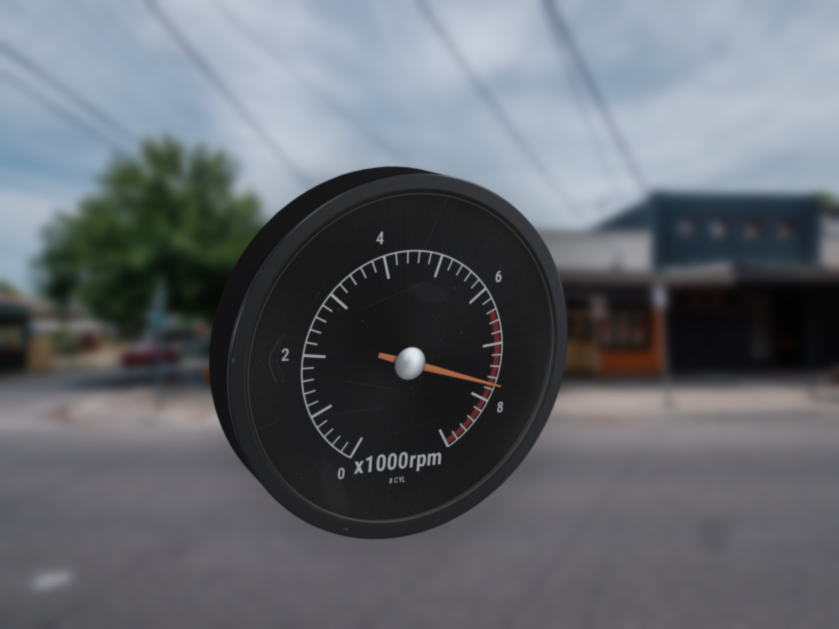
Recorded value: 7700 rpm
